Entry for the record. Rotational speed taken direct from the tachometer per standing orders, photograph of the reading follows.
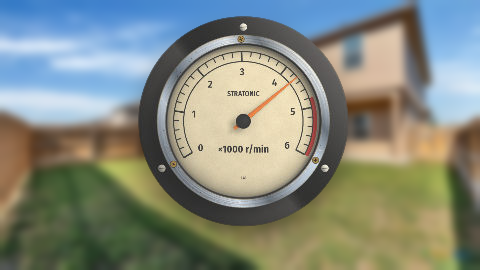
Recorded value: 4300 rpm
